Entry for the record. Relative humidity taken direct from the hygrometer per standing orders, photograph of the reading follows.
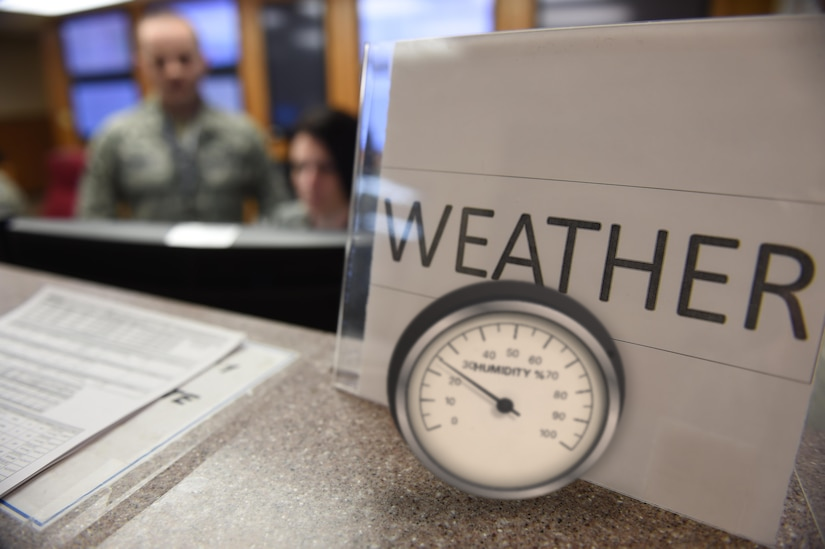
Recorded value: 25 %
